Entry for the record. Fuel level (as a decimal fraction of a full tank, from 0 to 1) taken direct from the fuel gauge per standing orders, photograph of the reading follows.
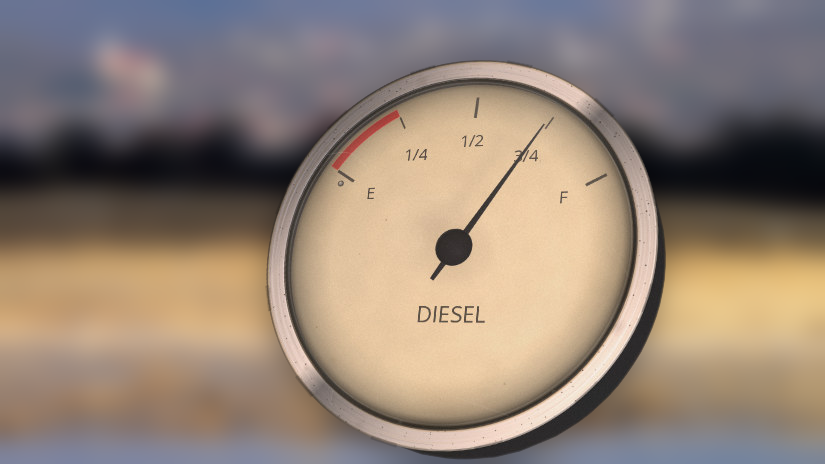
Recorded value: 0.75
